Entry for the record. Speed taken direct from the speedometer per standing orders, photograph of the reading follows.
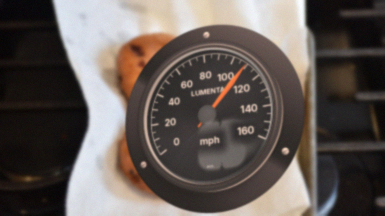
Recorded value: 110 mph
